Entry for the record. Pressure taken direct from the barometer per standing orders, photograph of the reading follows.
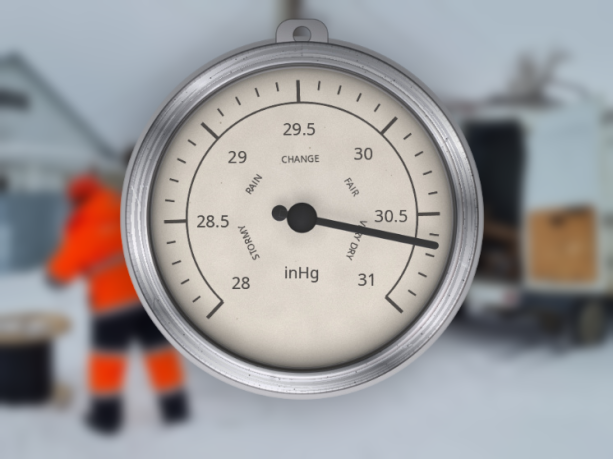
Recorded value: 30.65 inHg
